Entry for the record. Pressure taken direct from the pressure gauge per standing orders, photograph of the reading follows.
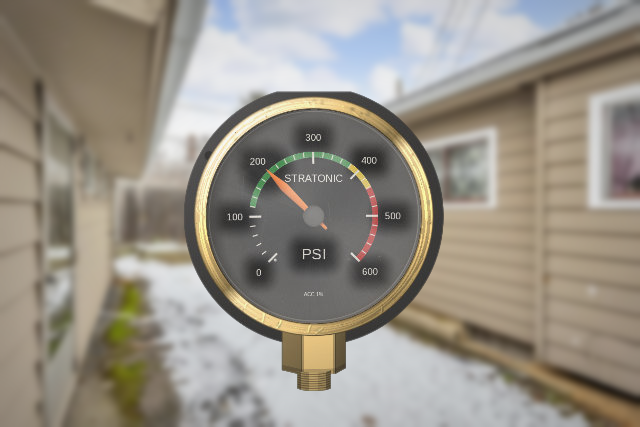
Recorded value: 200 psi
